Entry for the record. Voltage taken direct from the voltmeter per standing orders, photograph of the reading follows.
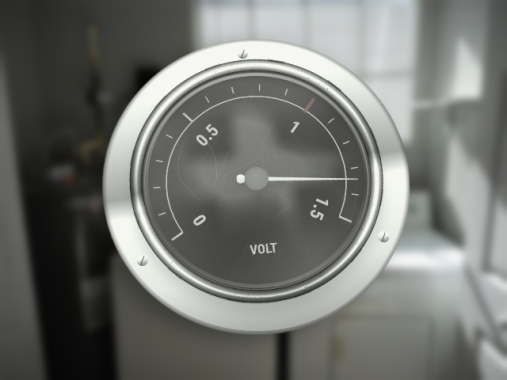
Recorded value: 1.35 V
